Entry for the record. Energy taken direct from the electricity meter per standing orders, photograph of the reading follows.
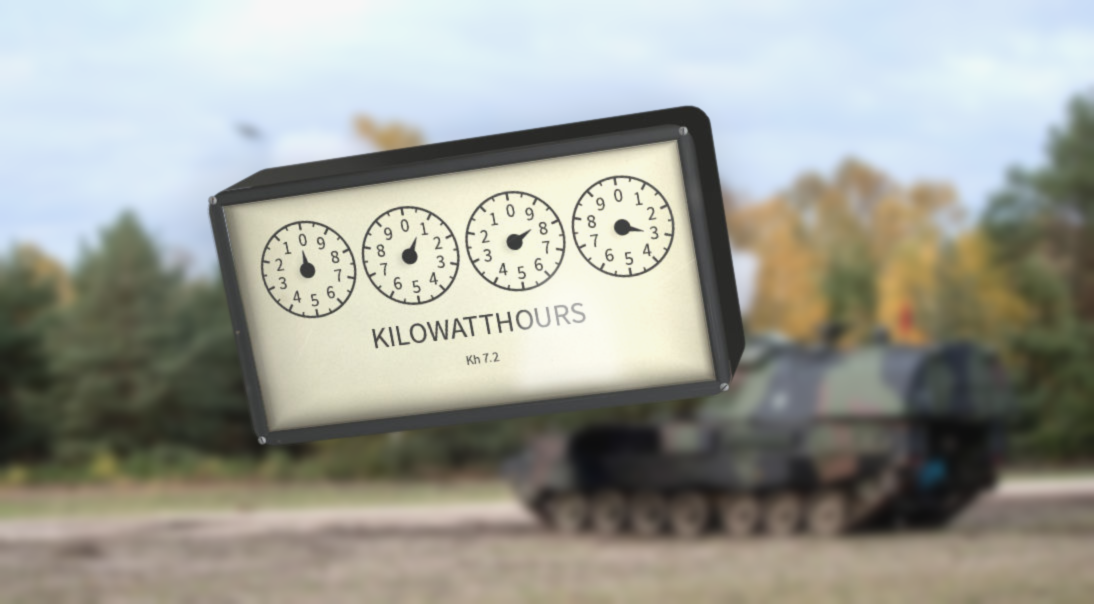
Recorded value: 83 kWh
